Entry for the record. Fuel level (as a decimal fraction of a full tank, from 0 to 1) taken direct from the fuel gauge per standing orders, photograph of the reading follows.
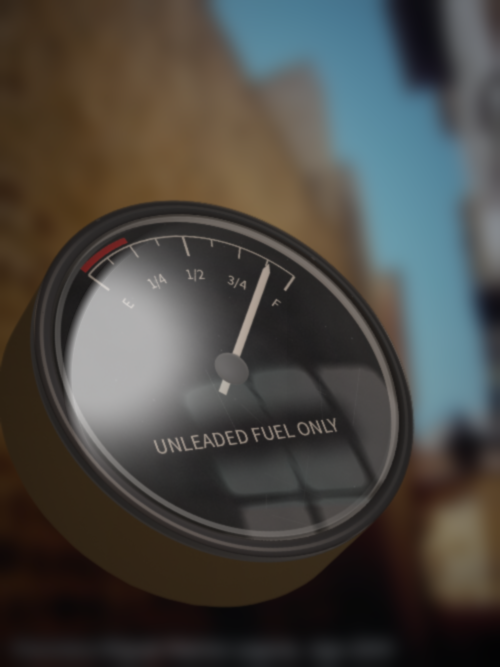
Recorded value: 0.875
